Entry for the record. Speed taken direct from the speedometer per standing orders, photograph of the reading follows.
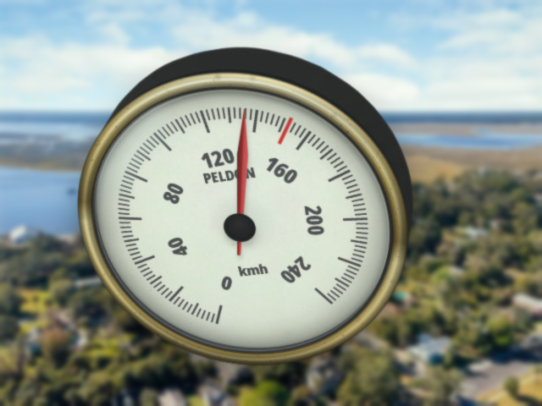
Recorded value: 136 km/h
